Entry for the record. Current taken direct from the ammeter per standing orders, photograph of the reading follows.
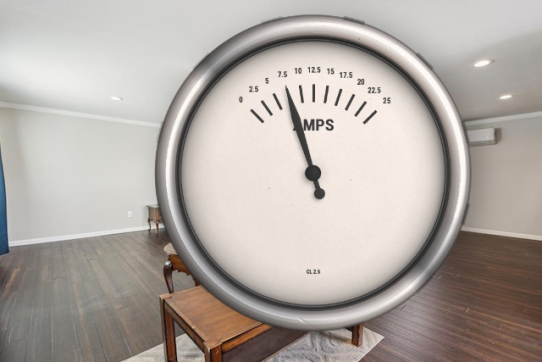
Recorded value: 7.5 A
